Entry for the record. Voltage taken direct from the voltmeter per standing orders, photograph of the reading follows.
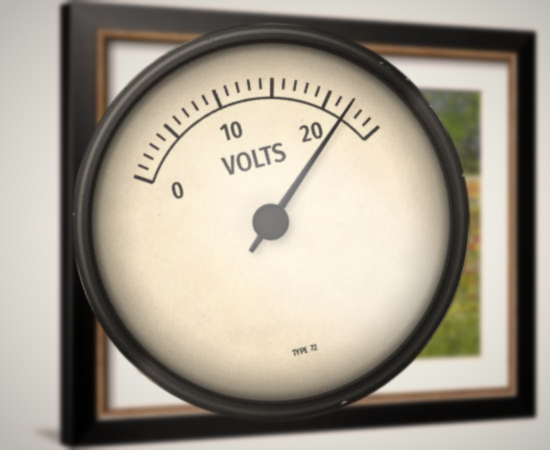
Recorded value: 22 V
